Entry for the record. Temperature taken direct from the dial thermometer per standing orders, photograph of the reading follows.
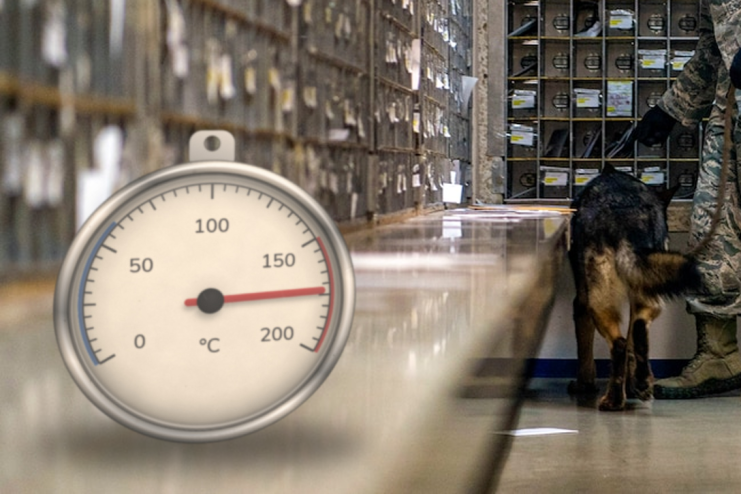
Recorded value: 172.5 °C
